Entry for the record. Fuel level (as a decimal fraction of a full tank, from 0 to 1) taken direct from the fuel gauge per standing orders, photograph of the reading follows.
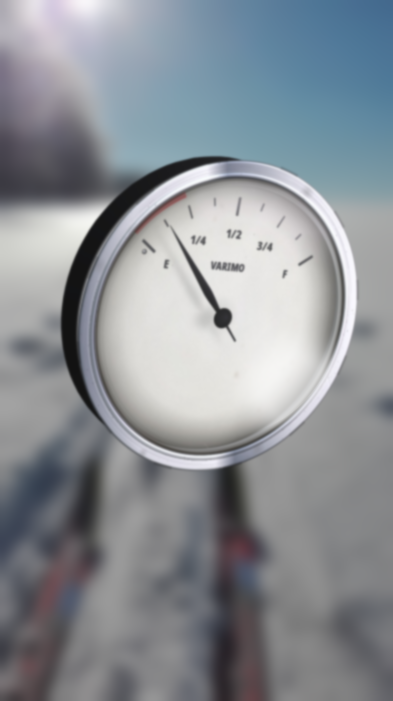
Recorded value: 0.125
